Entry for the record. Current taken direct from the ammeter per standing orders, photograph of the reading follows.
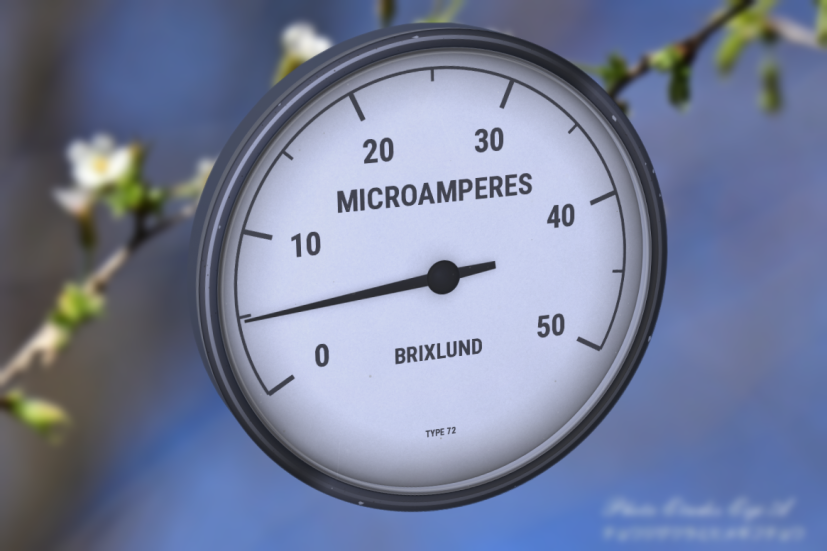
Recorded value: 5 µA
